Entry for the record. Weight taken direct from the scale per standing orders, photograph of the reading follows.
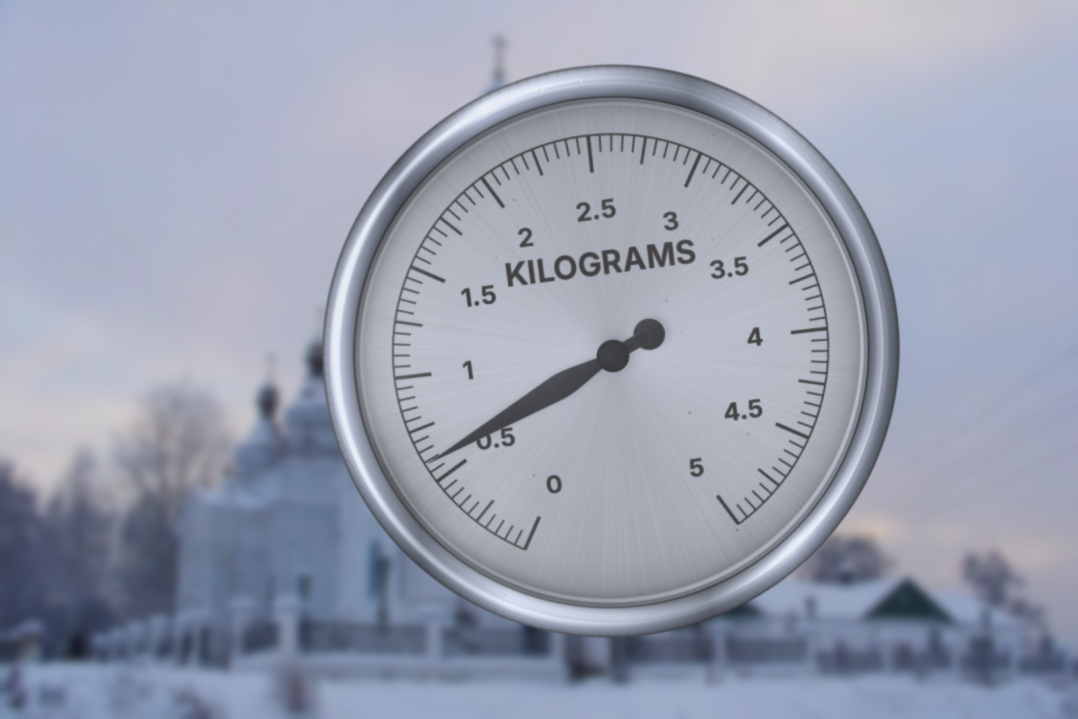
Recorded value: 0.6 kg
